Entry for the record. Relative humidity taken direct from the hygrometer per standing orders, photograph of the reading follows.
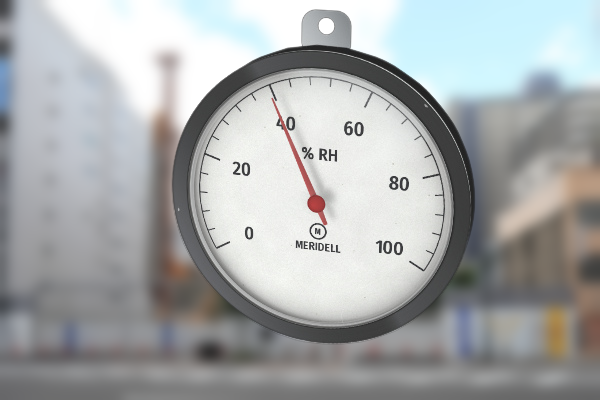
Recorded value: 40 %
